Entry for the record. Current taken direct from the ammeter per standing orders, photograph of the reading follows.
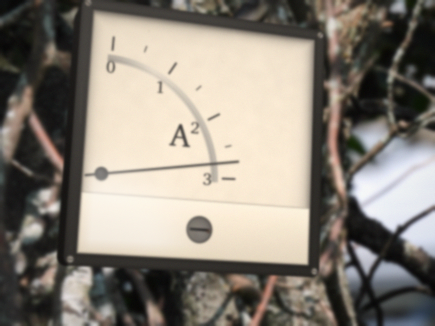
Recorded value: 2.75 A
